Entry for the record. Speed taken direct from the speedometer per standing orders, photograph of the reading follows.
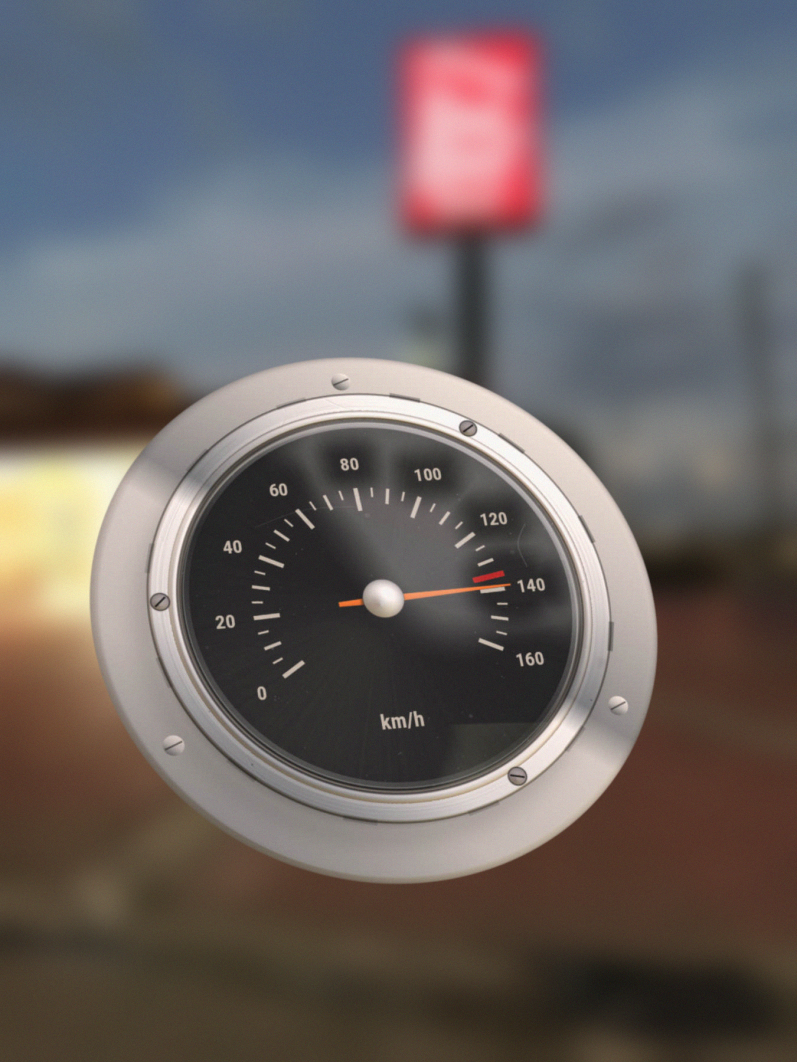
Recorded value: 140 km/h
